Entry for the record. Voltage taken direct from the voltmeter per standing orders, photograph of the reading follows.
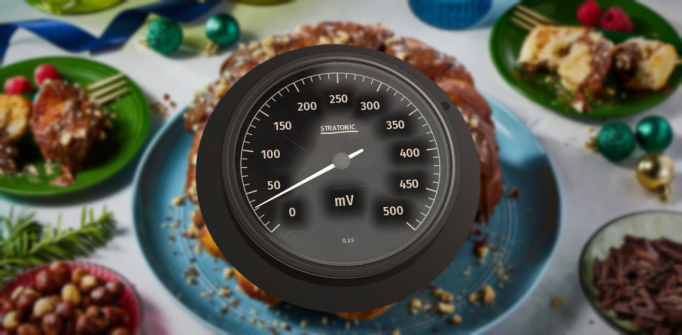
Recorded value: 30 mV
